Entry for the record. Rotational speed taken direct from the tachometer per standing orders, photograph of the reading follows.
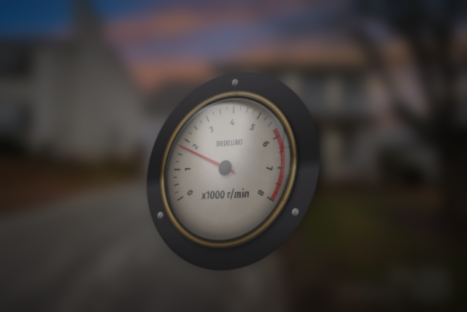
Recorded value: 1750 rpm
